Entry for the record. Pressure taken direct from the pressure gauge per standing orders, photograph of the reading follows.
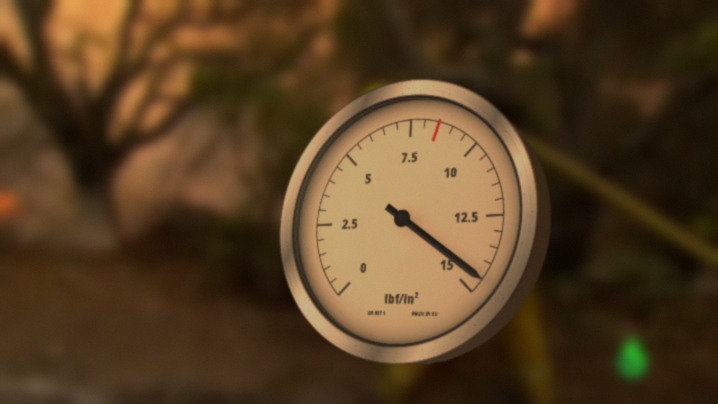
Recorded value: 14.5 psi
